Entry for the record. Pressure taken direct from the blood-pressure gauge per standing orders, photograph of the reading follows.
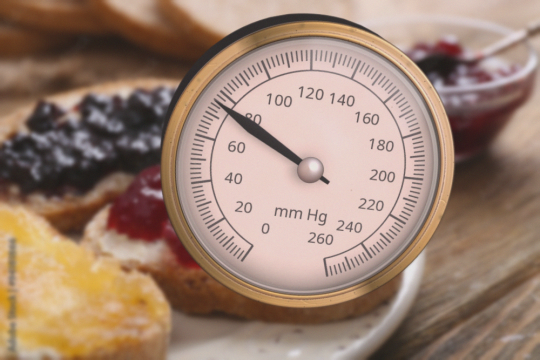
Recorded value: 76 mmHg
